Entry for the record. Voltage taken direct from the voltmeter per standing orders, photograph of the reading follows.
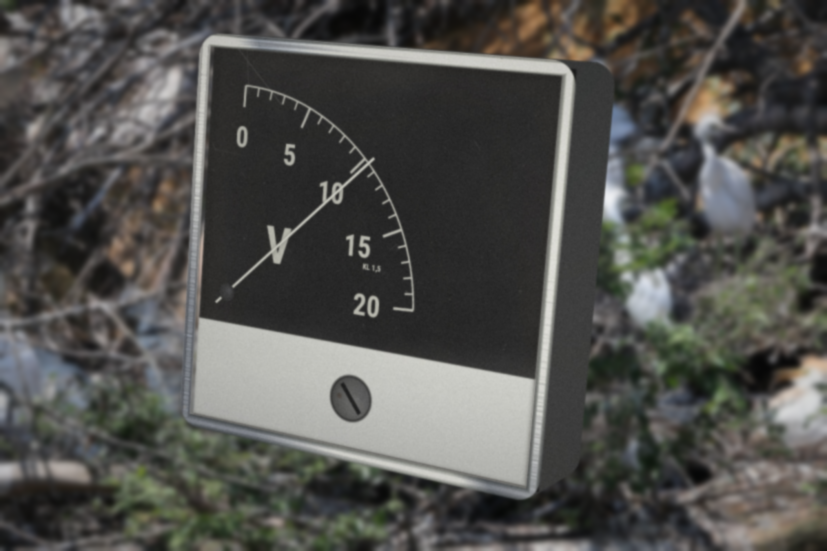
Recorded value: 10.5 V
